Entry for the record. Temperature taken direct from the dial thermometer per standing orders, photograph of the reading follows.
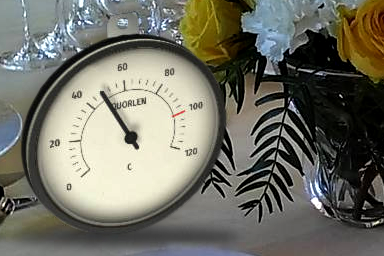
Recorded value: 48 °C
